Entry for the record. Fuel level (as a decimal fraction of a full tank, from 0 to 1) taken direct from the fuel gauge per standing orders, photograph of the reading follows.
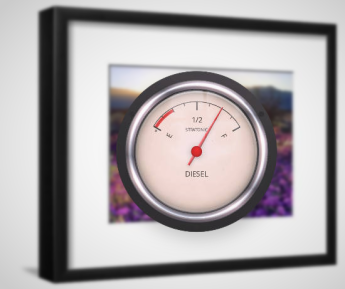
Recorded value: 0.75
